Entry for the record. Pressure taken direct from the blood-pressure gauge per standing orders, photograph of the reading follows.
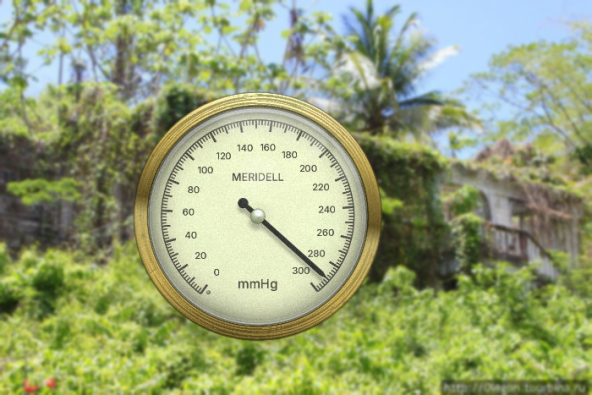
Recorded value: 290 mmHg
